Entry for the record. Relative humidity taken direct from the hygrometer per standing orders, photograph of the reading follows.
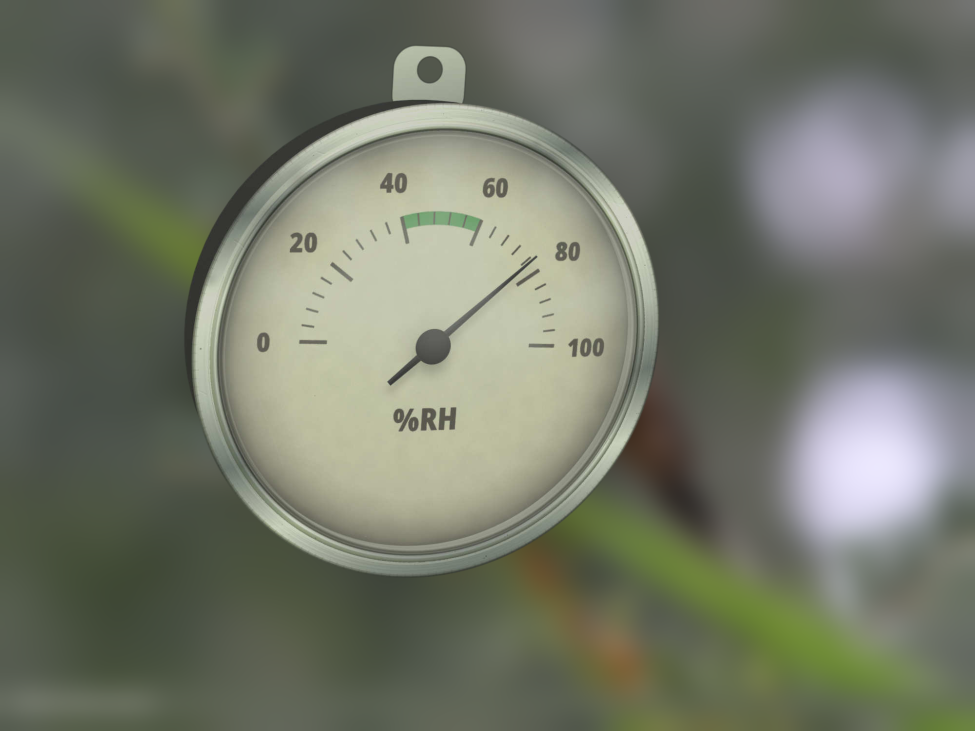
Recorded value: 76 %
